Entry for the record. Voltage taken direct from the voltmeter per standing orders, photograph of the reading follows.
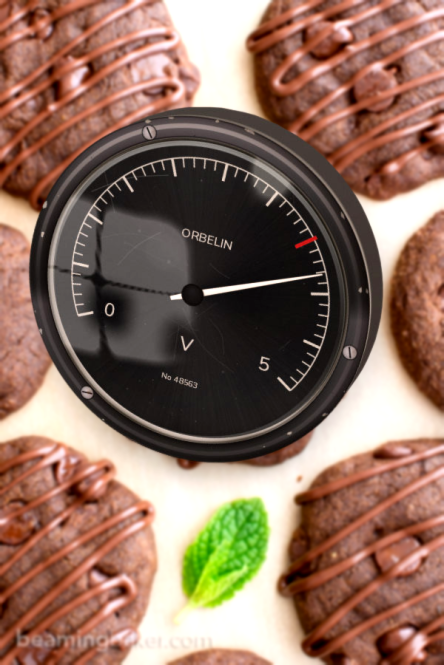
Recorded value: 3.8 V
